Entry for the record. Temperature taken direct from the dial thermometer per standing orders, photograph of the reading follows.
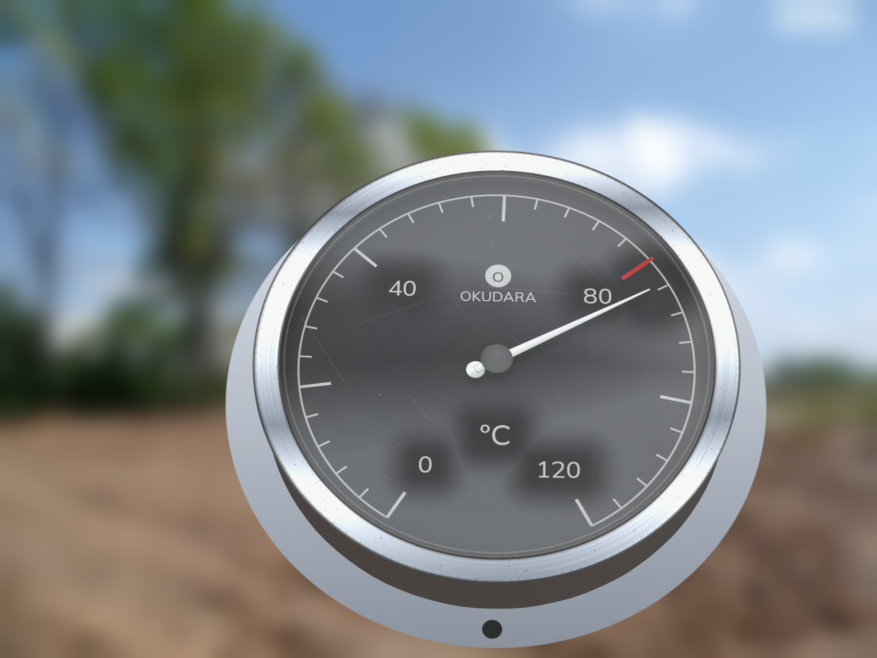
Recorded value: 84 °C
